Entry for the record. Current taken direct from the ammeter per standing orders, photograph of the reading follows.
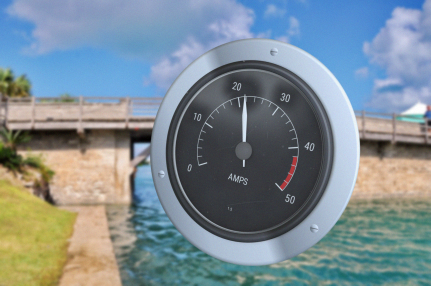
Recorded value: 22 A
